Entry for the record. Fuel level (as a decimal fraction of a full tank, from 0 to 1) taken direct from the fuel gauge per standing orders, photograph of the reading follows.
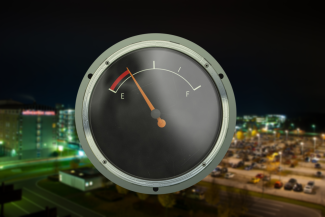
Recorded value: 0.25
